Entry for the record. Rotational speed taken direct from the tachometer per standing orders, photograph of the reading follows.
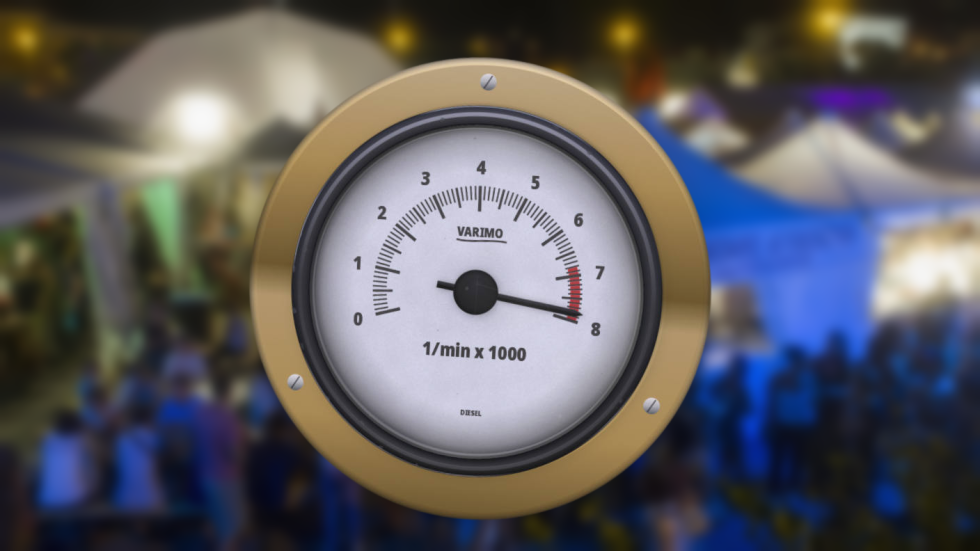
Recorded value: 7800 rpm
